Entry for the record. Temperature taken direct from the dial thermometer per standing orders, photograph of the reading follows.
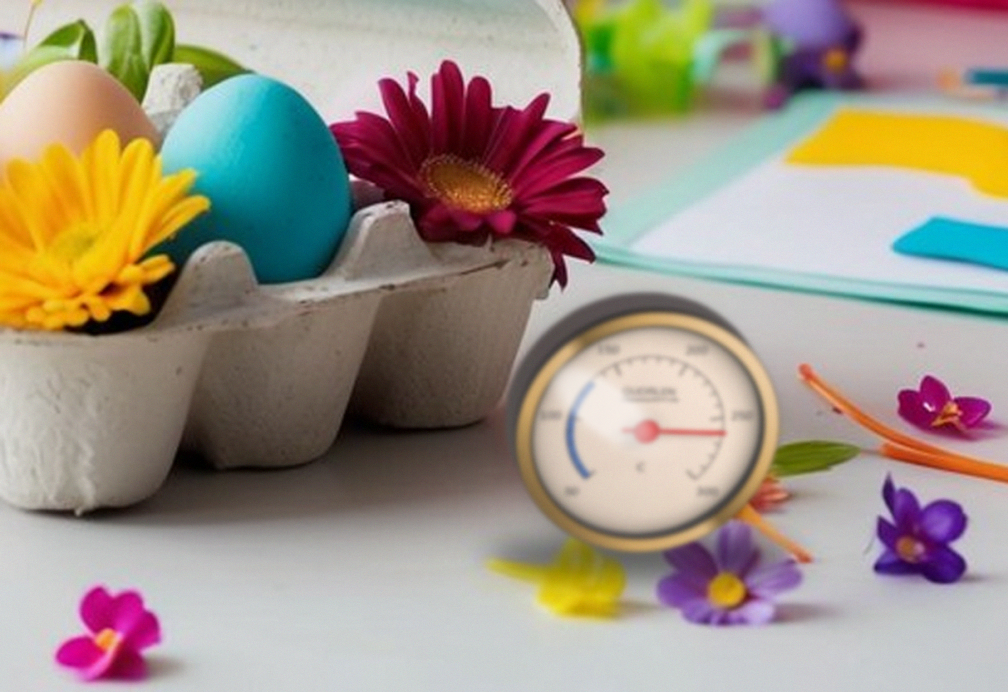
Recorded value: 260 °C
